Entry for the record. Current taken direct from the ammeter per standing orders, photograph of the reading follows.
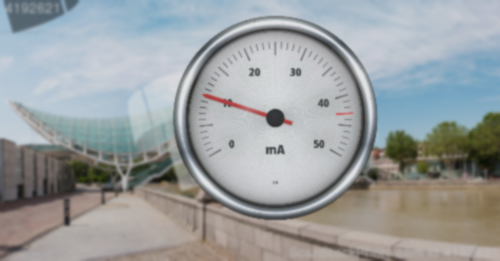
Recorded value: 10 mA
